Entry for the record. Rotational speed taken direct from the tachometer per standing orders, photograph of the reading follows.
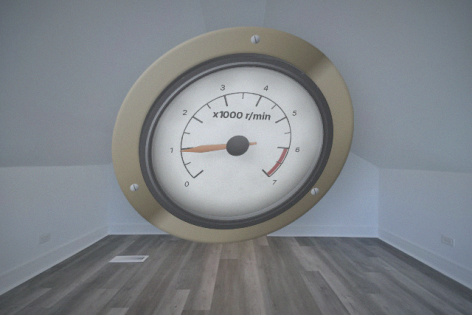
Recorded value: 1000 rpm
